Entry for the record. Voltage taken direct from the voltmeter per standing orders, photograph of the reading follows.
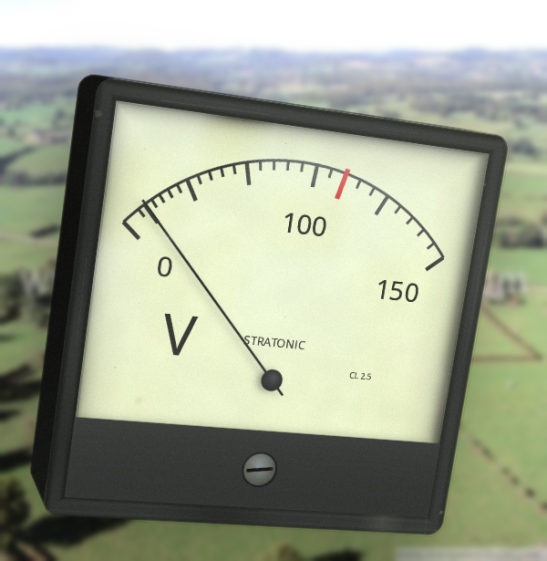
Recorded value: 25 V
